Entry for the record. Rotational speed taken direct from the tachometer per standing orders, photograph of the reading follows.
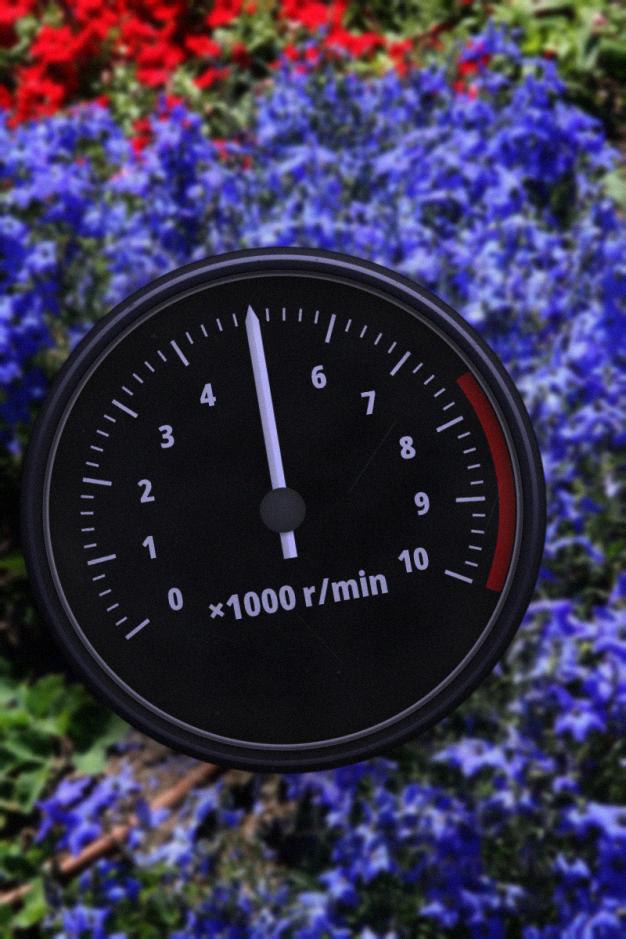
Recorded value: 5000 rpm
